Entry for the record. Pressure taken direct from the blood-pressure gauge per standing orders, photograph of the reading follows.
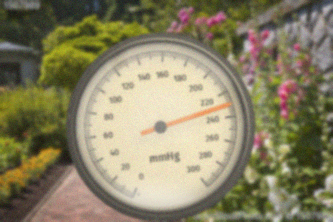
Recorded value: 230 mmHg
